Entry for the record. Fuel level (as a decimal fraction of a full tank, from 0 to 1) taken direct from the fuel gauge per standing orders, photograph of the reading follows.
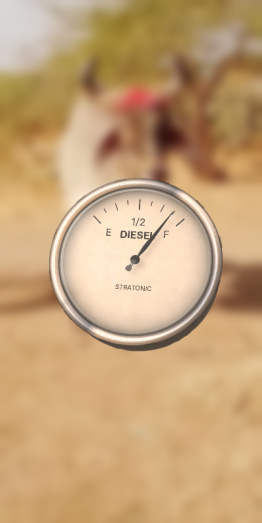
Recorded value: 0.875
